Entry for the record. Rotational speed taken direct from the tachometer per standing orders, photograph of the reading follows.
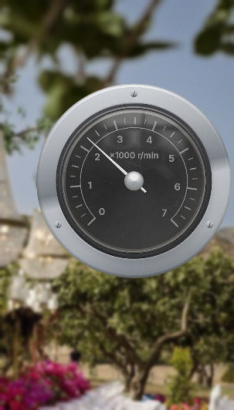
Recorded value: 2250 rpm
